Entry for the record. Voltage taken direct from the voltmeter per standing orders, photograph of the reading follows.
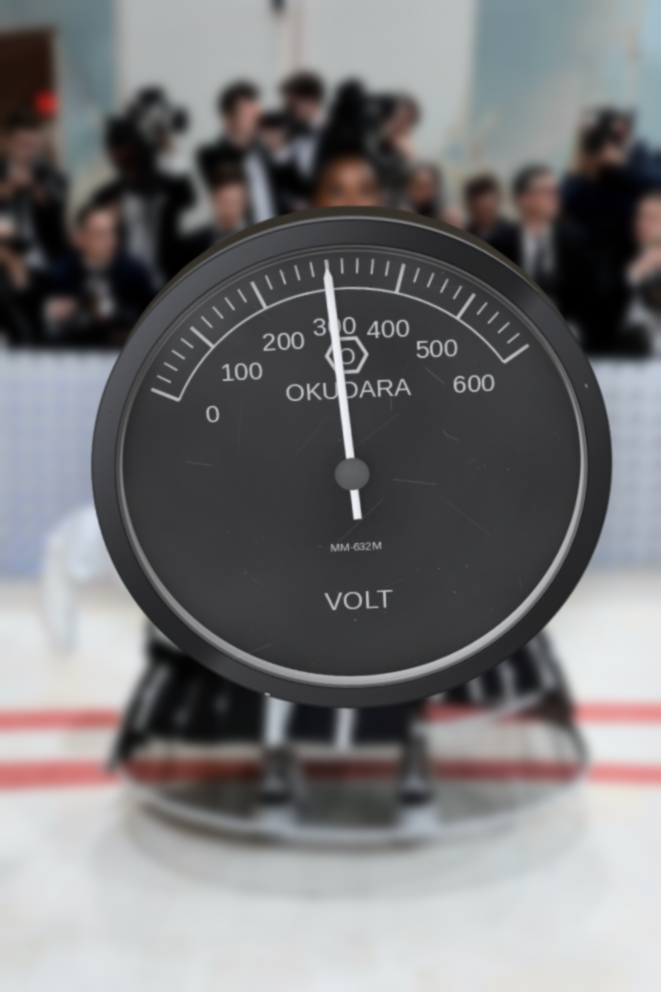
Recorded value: 300 V
